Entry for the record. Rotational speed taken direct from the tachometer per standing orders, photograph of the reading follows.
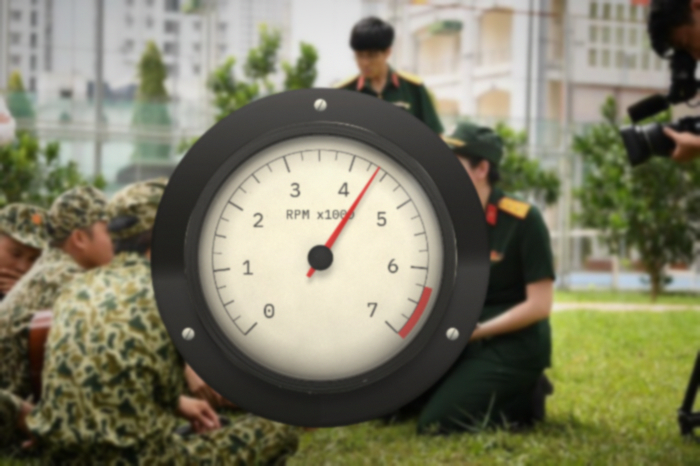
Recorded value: 4375 rpm
